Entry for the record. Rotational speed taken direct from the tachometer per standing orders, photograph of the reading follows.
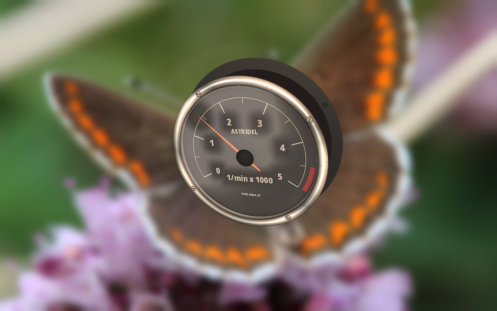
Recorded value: 1500 rpm
